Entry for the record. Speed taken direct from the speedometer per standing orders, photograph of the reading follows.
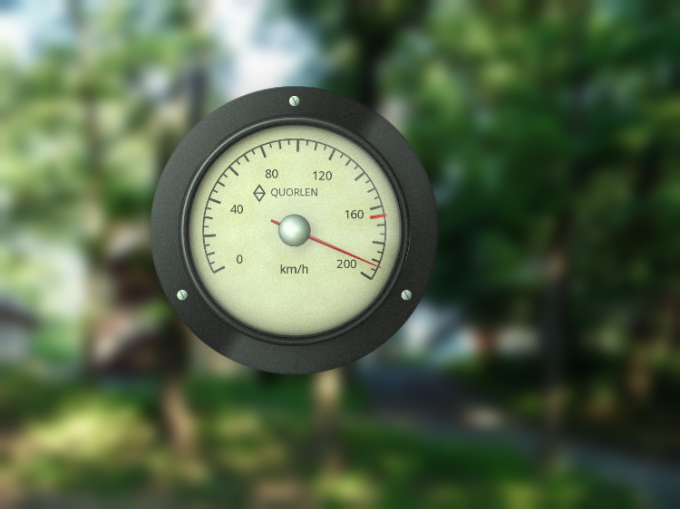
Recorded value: 192.5 km/h
